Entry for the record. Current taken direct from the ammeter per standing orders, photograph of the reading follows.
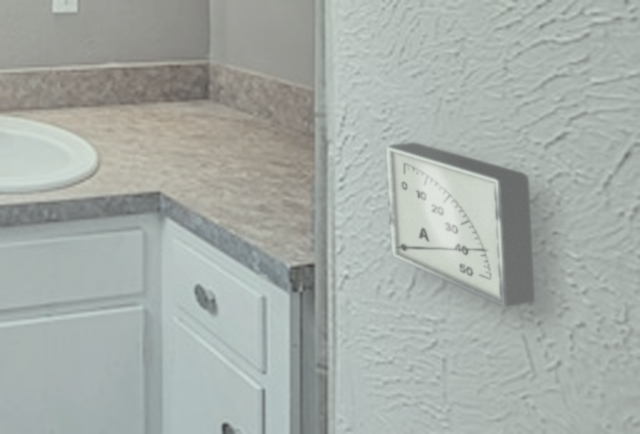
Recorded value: 40 A
